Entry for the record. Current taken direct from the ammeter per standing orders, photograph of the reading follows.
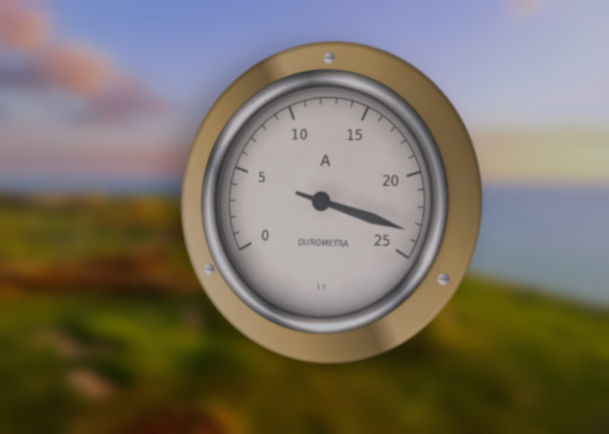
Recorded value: 23.5 A
